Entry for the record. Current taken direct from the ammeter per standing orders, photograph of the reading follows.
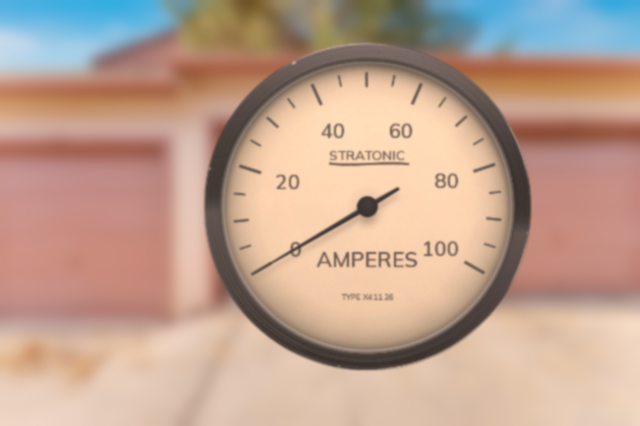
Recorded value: 0 A
